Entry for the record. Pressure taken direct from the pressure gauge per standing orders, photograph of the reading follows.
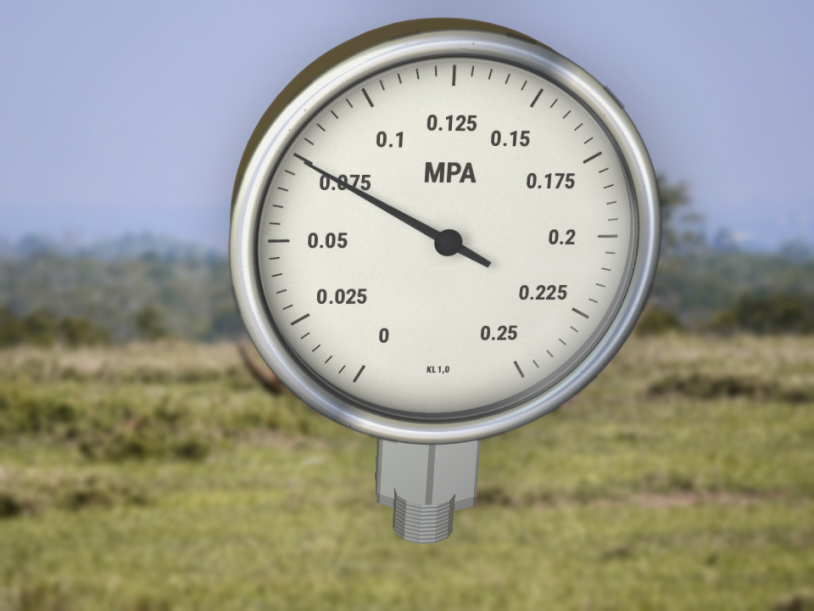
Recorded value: 0.075 MPa
